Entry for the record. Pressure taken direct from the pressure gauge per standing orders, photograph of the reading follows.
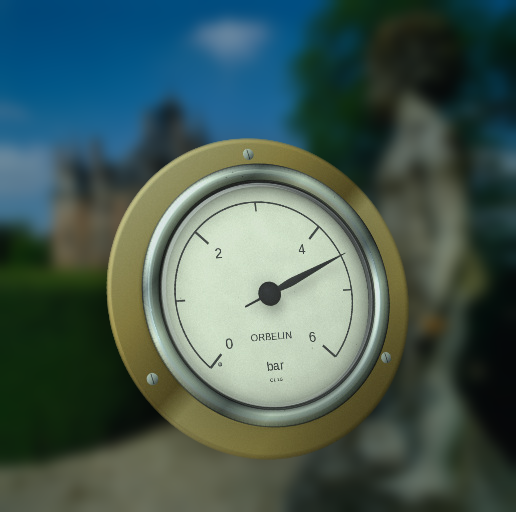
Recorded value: 4.5 bar
